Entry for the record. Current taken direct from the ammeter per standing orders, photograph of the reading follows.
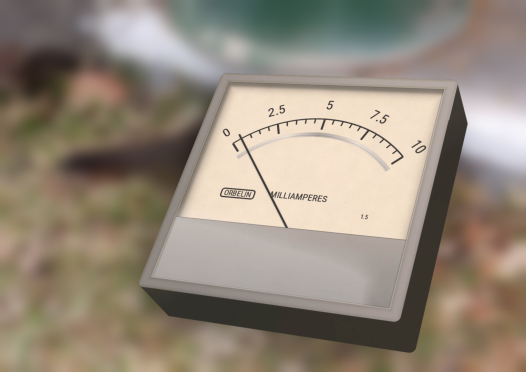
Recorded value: 0.5 mA
